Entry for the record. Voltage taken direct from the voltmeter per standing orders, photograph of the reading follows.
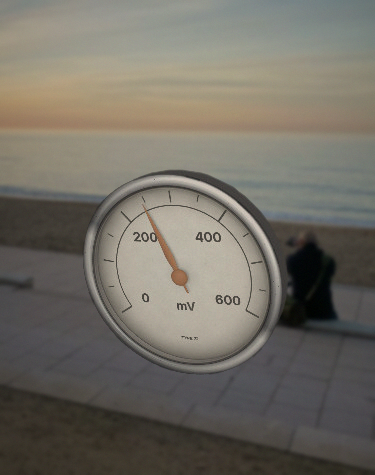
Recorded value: 250 mV
